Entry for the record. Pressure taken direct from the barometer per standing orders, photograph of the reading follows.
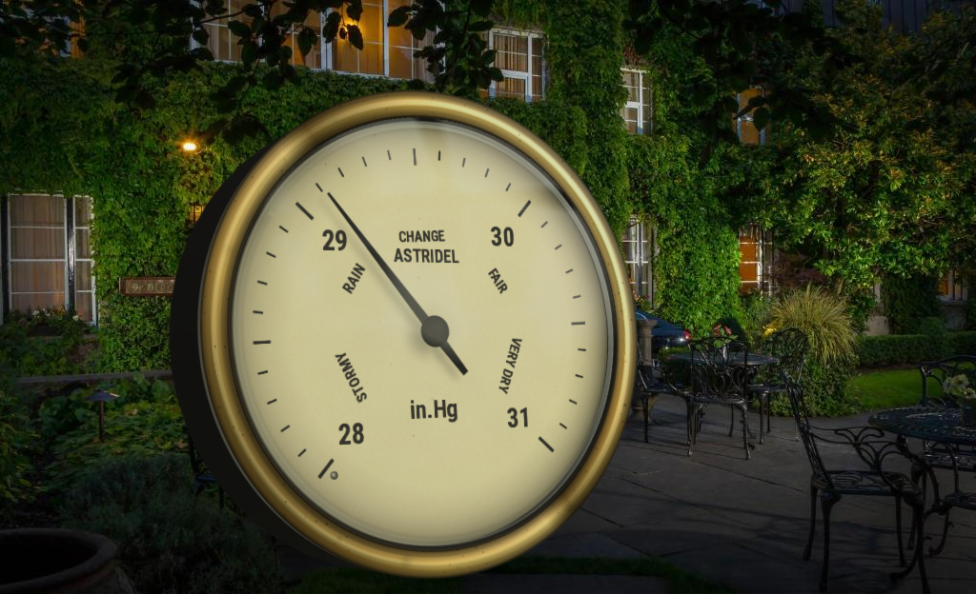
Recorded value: 29.1 inHg
